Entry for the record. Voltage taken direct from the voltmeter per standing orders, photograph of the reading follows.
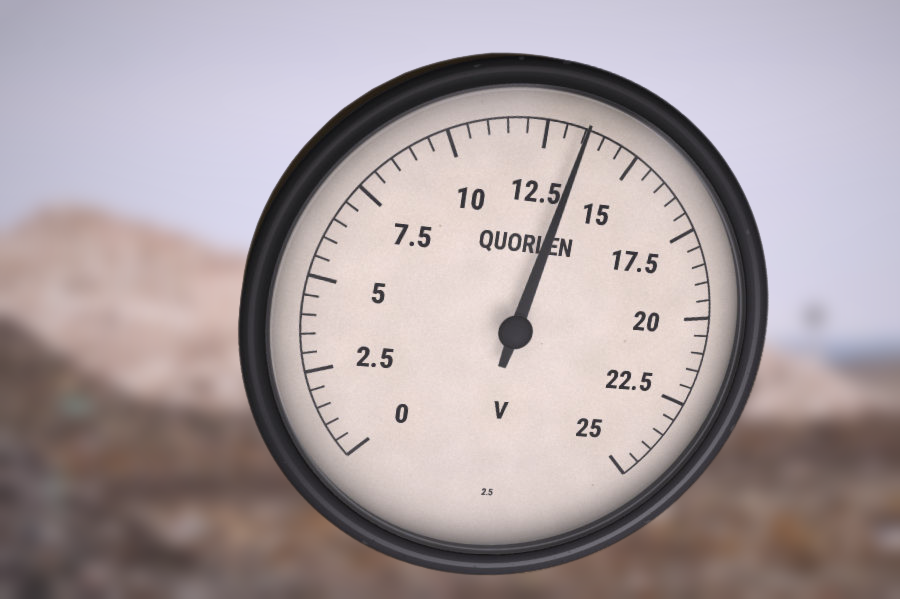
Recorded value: 13.5 V
